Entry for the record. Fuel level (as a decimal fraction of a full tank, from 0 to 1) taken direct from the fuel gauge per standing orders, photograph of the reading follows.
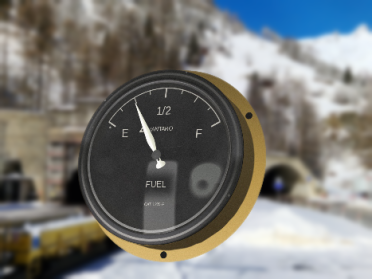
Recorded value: 0.25
